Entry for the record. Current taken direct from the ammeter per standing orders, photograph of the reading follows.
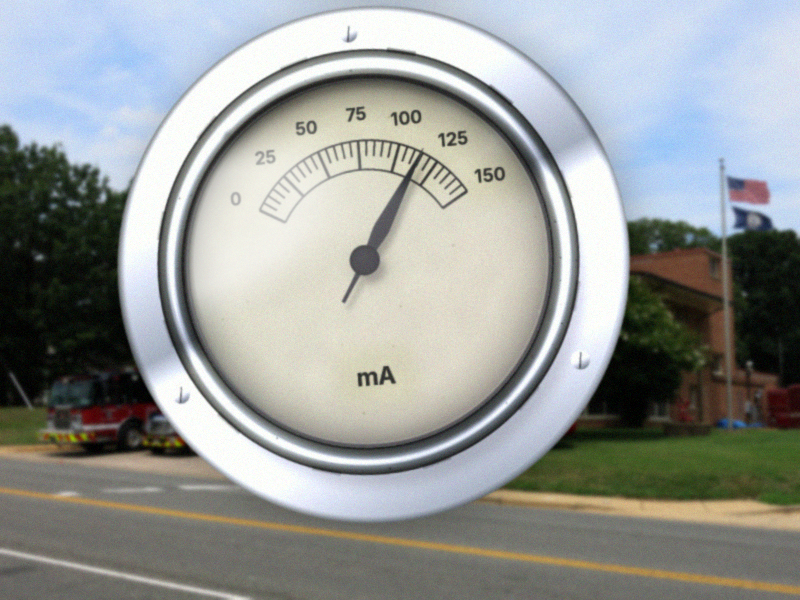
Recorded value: 115 mA
